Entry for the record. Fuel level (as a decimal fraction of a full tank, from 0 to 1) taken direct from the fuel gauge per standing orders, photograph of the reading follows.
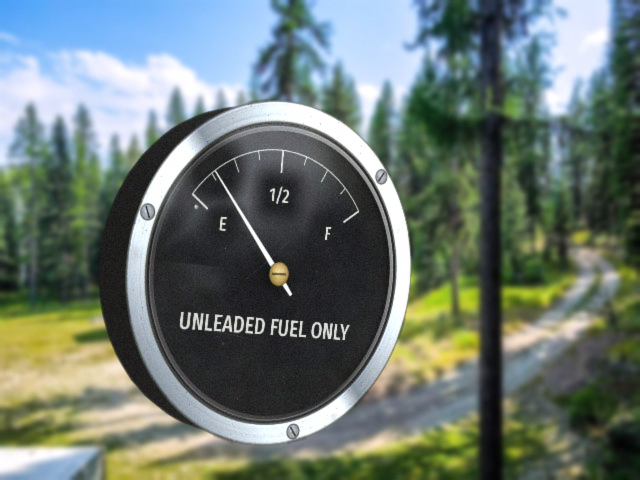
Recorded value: 0.125
